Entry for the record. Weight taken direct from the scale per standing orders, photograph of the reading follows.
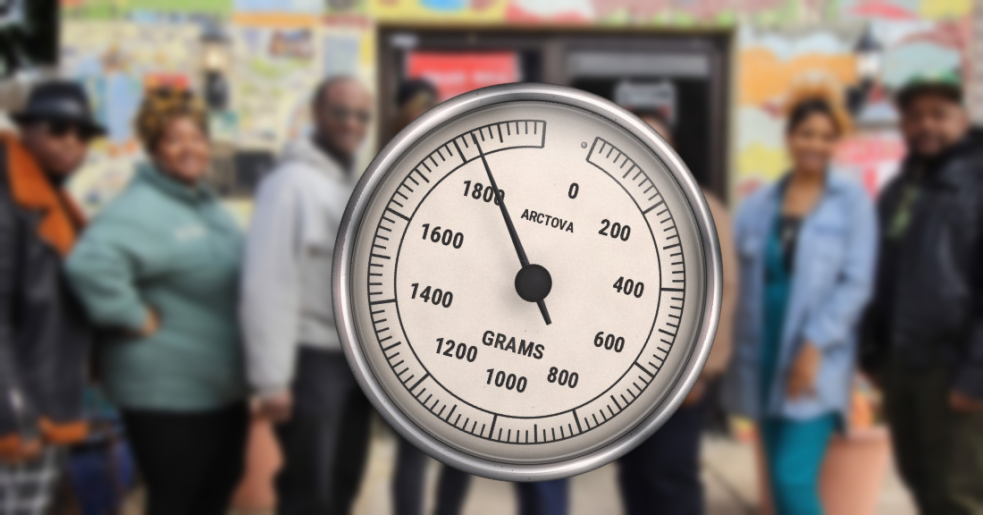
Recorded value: 1840 g
